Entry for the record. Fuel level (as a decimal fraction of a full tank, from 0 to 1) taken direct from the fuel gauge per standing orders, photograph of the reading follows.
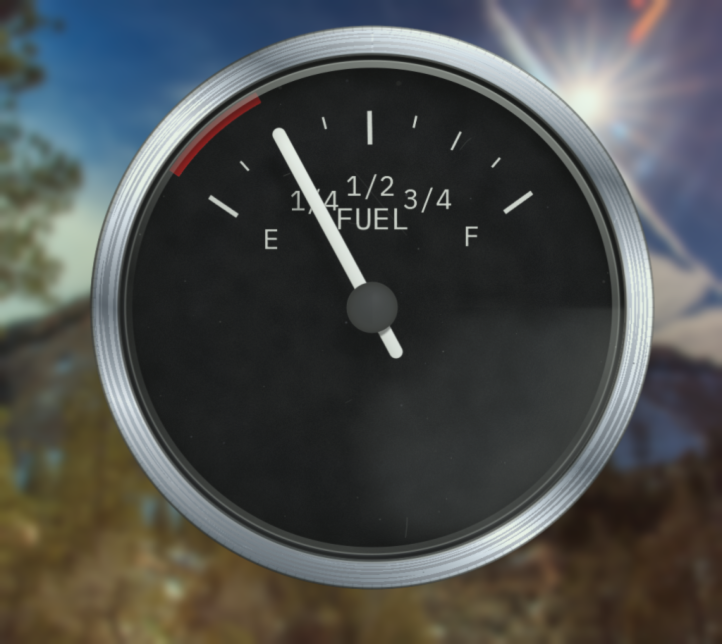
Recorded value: 0.25
